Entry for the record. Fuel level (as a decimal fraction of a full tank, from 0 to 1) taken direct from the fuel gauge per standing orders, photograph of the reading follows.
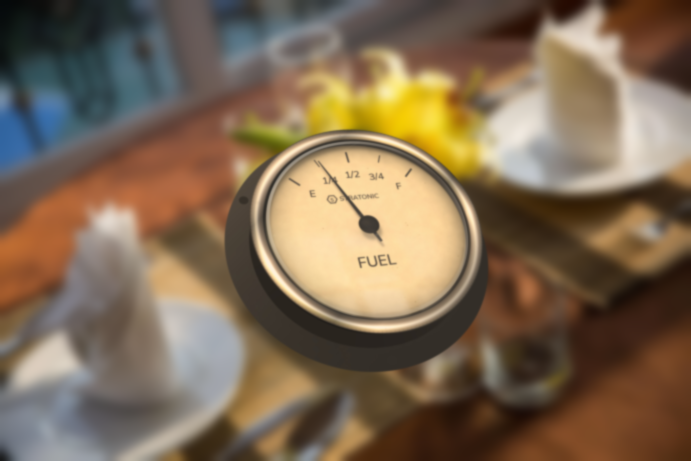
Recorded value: 0.25
